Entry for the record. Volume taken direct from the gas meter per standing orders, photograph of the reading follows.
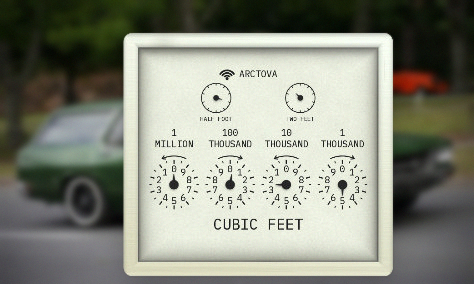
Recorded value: 2500 ft³
